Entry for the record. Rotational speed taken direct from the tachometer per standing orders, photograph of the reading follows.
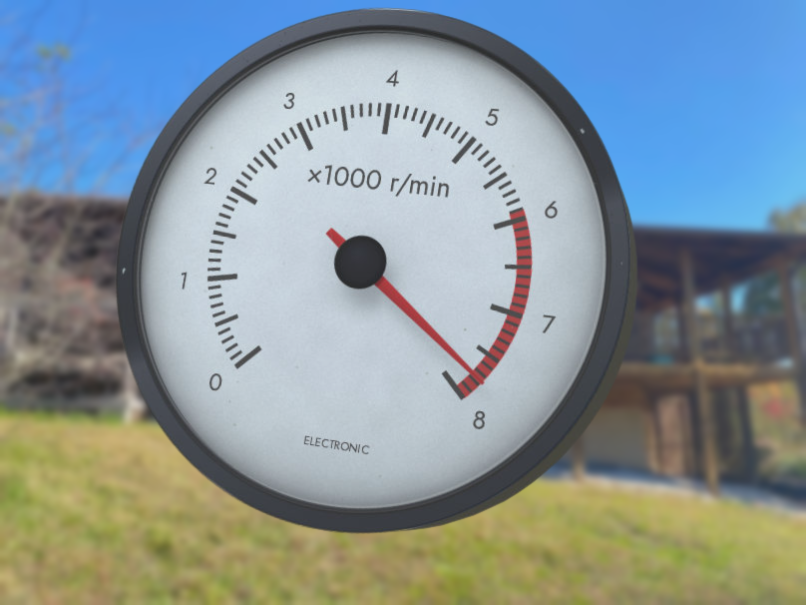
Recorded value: 7750 rpm
